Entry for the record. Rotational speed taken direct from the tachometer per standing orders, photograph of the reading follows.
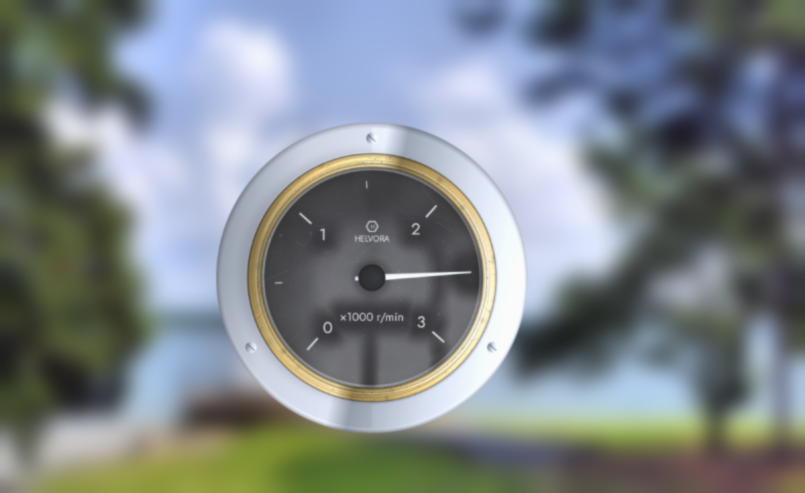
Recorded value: 2500 rpm
